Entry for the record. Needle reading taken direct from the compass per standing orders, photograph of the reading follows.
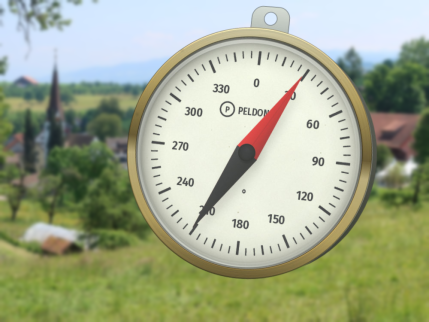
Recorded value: 30 °
